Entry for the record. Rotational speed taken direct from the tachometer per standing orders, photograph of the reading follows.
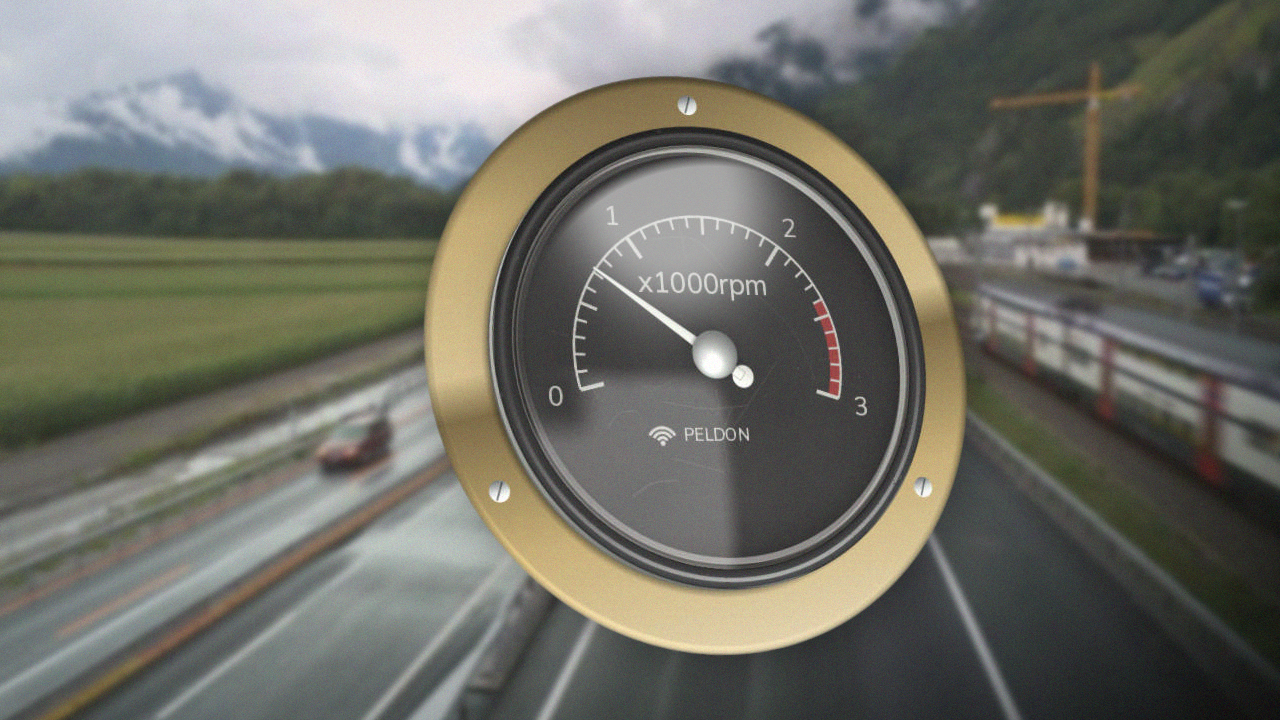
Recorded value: 700 rpm
